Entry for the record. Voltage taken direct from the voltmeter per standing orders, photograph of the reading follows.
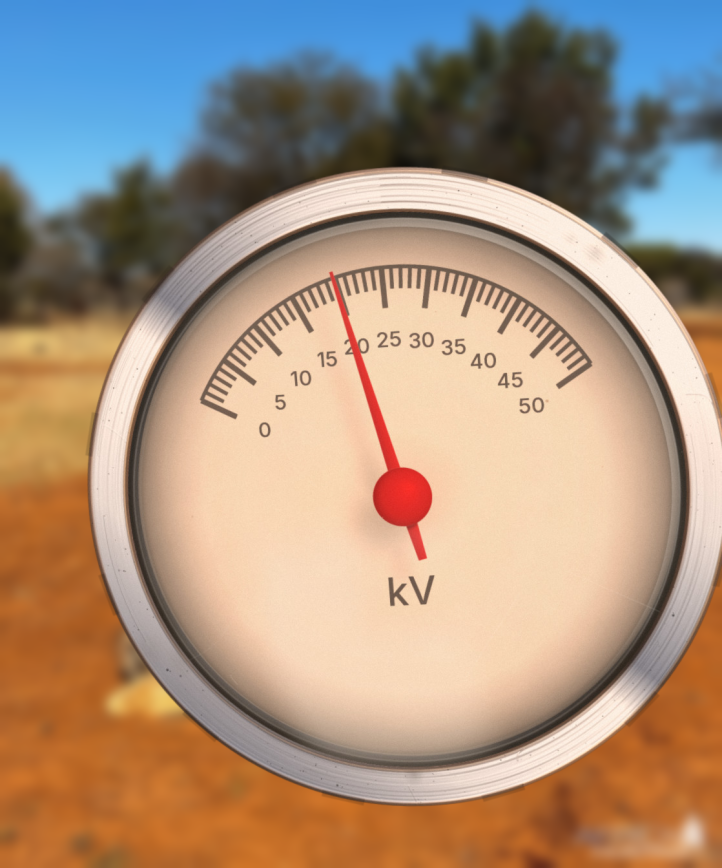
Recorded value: 20 kV
